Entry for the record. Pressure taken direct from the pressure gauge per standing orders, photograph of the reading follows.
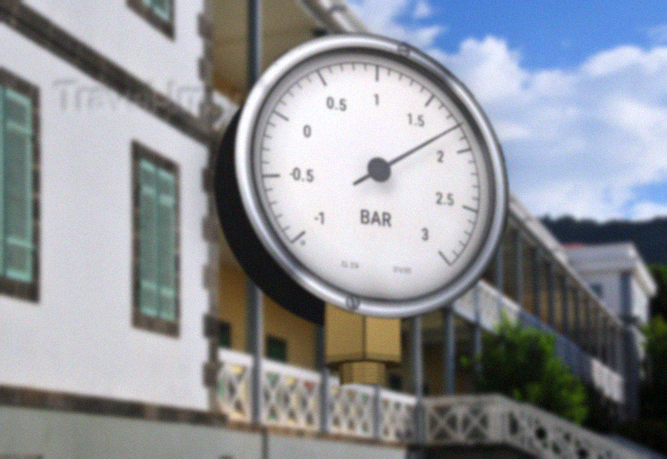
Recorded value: 1.8 bar
